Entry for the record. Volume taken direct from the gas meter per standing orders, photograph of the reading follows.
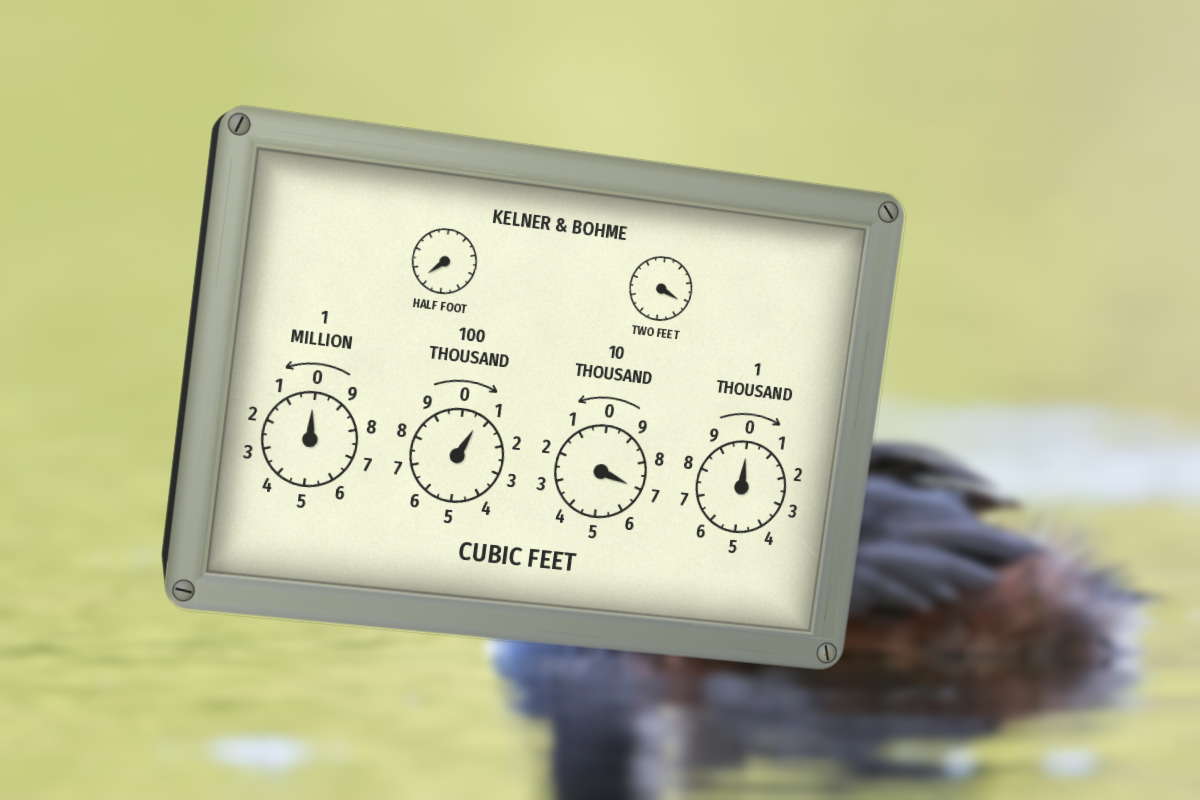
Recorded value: 7000 ft³
